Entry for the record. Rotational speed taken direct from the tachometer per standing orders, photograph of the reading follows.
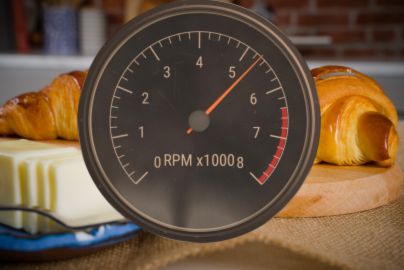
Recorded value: 5300 rpm
